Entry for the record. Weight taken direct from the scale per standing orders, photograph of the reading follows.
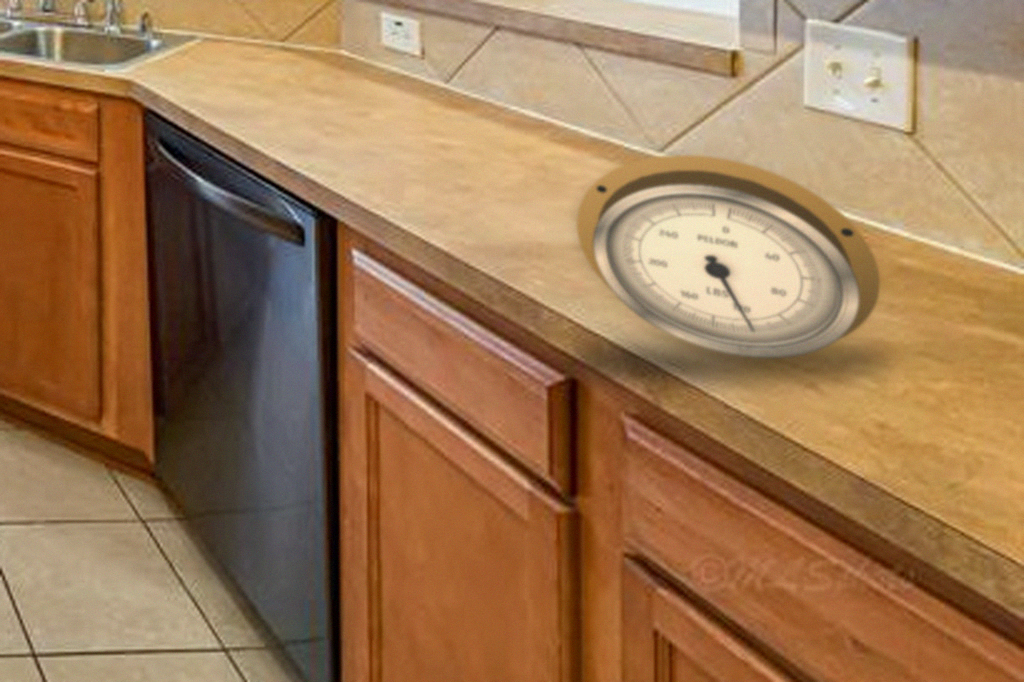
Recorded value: 120 lb
